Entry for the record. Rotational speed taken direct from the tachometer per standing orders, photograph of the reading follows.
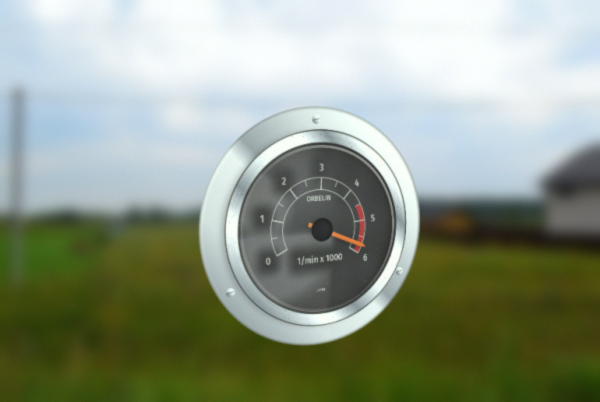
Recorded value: 5750 rpm
